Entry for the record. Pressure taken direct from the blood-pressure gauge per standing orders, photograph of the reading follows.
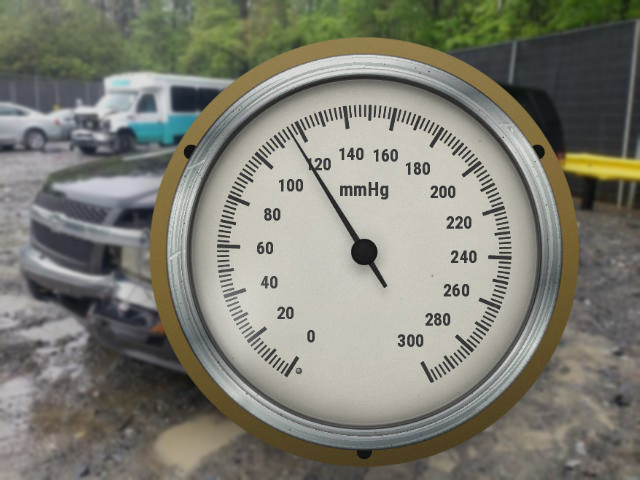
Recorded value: 116 mmHg
